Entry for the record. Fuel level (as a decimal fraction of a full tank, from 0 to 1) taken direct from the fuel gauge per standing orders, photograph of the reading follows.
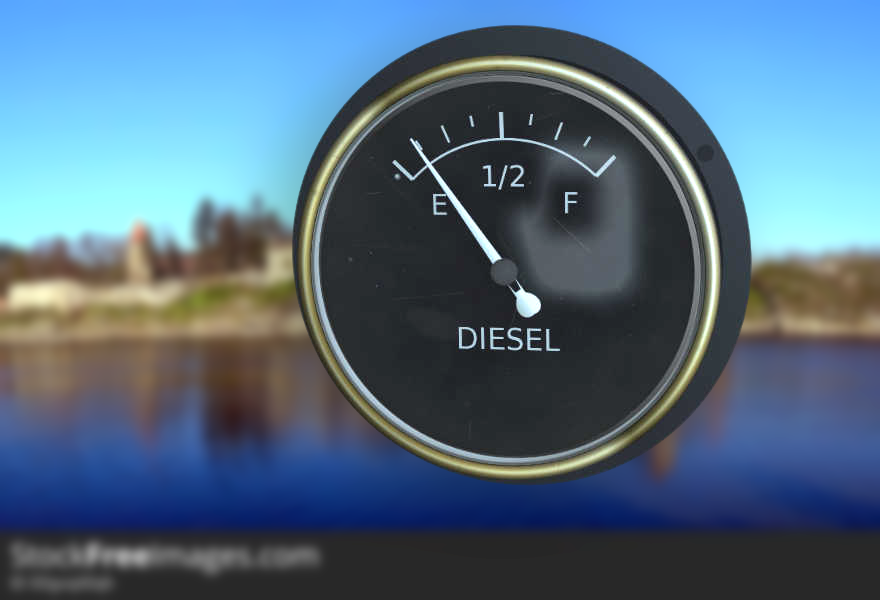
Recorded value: 0.125
